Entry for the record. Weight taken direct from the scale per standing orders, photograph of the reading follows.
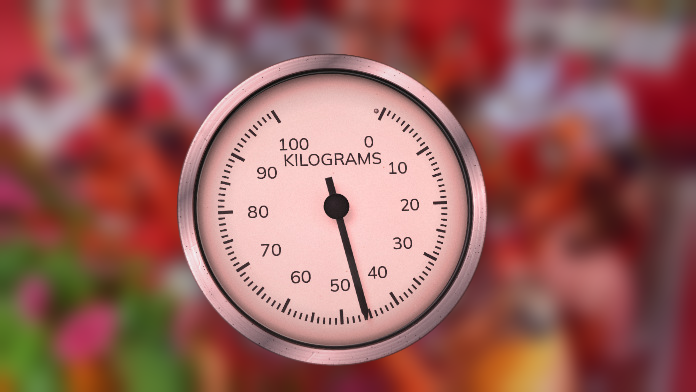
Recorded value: 46 kg
